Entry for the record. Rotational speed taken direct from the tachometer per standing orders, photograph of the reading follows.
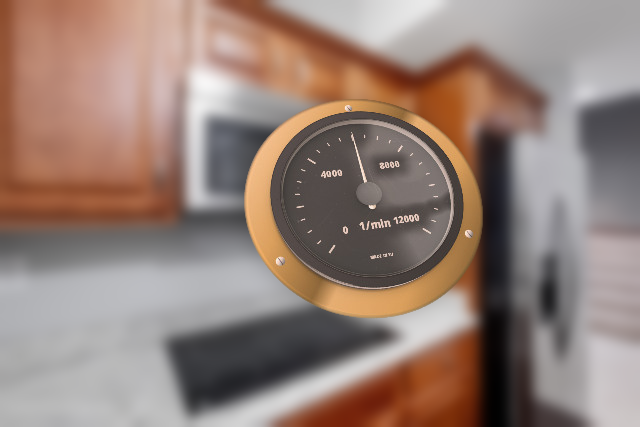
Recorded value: 6000 rpm
